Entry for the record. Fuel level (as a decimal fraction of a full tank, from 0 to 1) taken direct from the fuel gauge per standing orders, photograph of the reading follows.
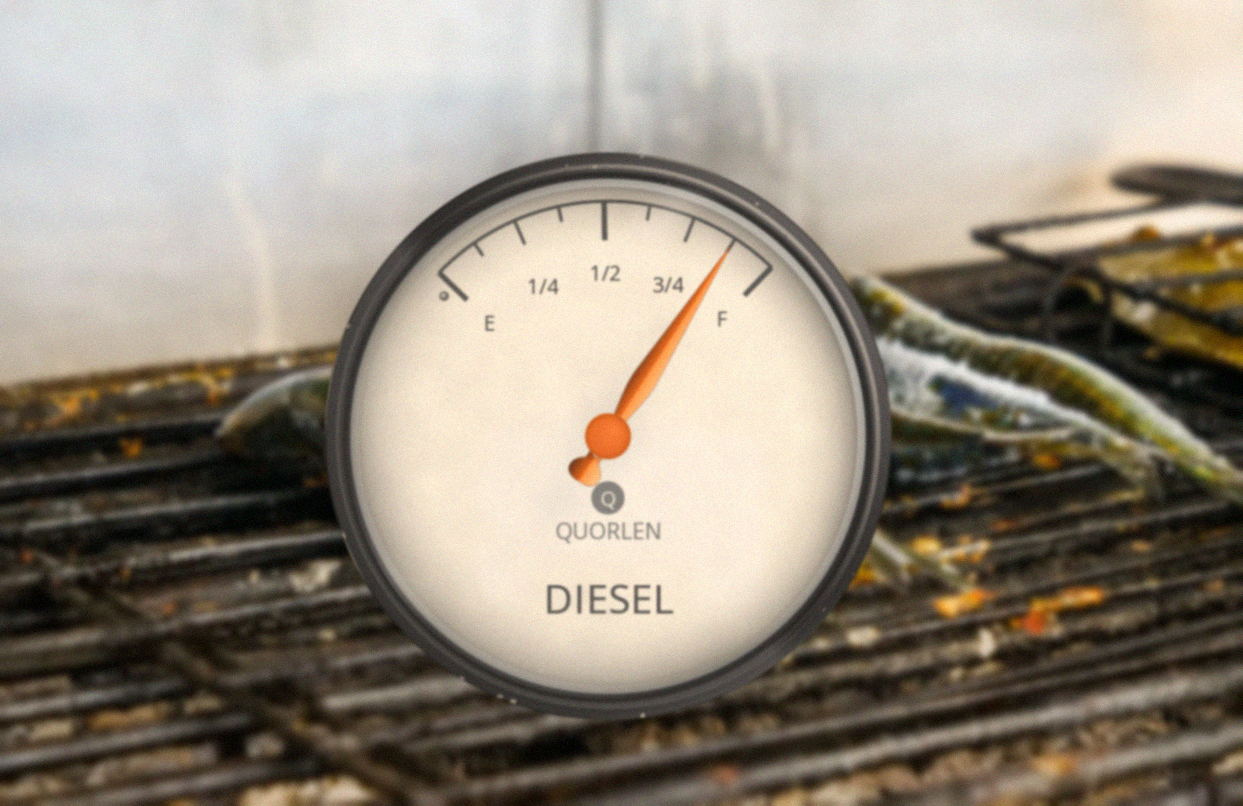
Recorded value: 0.875
